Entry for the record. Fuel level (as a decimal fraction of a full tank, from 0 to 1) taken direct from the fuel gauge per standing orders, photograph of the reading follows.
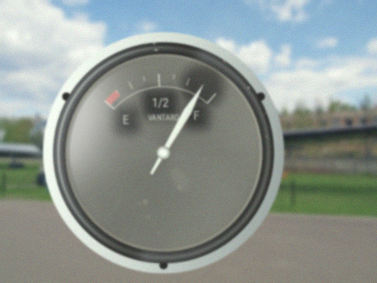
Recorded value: 0.875
